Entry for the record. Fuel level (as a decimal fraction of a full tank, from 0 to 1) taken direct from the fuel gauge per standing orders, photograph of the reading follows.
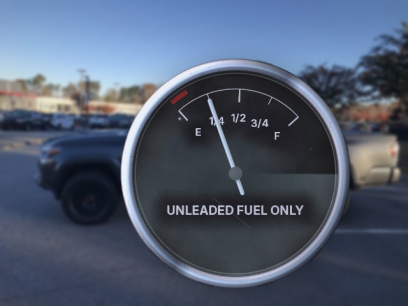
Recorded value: 0.25
